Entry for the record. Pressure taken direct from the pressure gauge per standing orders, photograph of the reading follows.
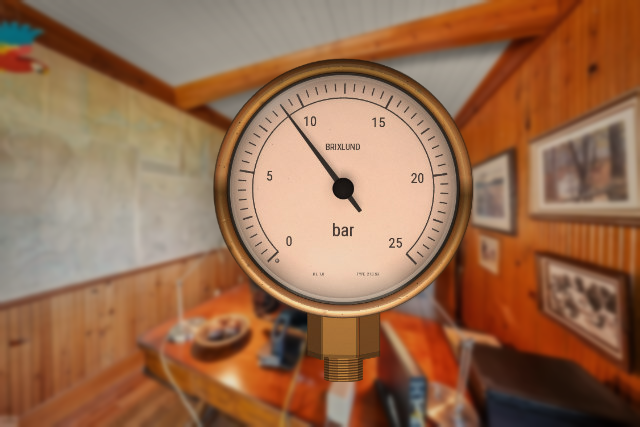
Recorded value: 9 bar
